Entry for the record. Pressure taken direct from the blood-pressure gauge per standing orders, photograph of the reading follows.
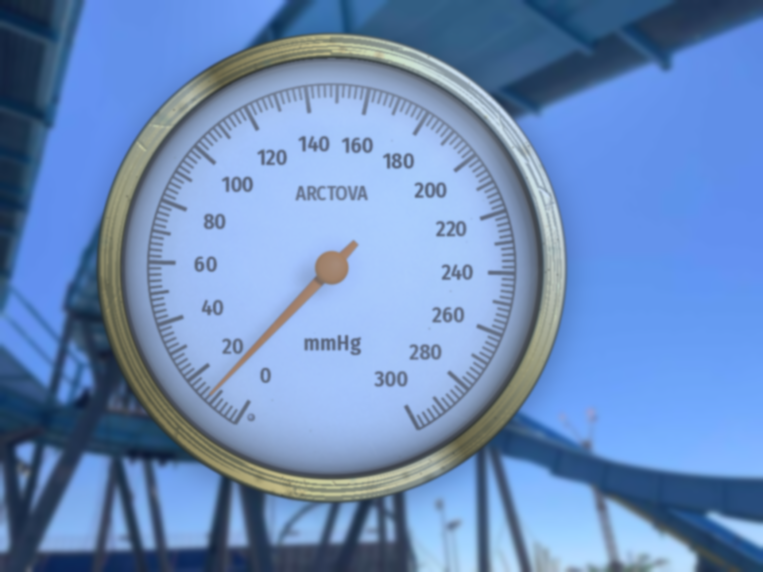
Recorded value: 12 mmHg
